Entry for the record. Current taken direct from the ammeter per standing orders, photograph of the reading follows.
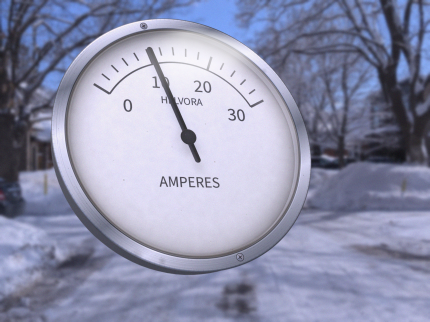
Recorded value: 10 A
